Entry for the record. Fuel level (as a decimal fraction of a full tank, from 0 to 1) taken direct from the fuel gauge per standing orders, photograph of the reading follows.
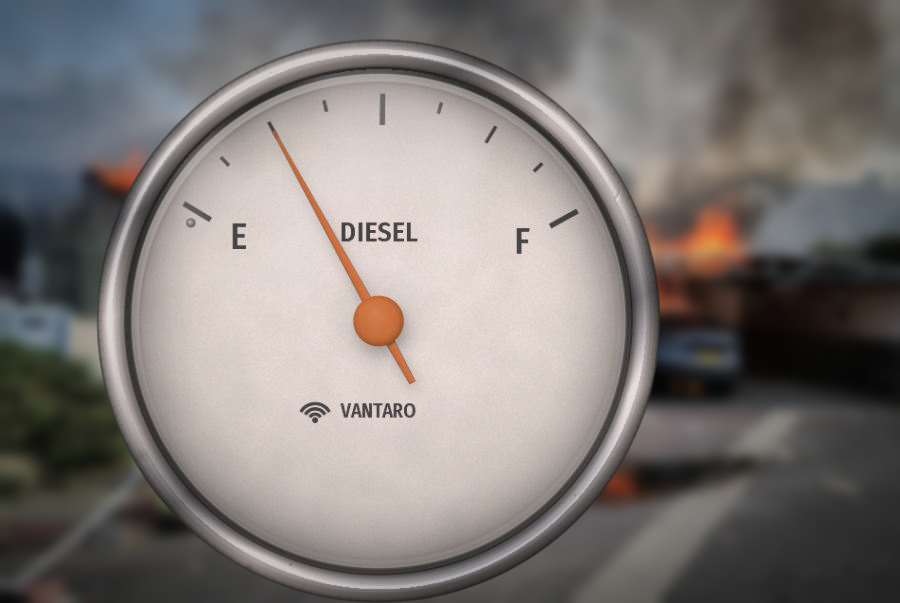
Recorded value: 0.25
